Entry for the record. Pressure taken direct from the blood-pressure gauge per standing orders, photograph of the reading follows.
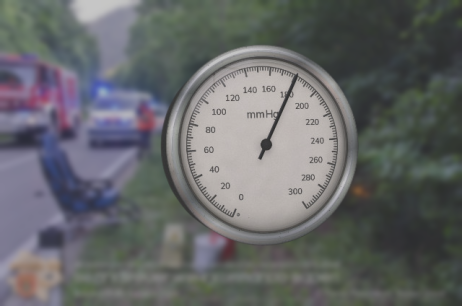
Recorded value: 180 mmHg
